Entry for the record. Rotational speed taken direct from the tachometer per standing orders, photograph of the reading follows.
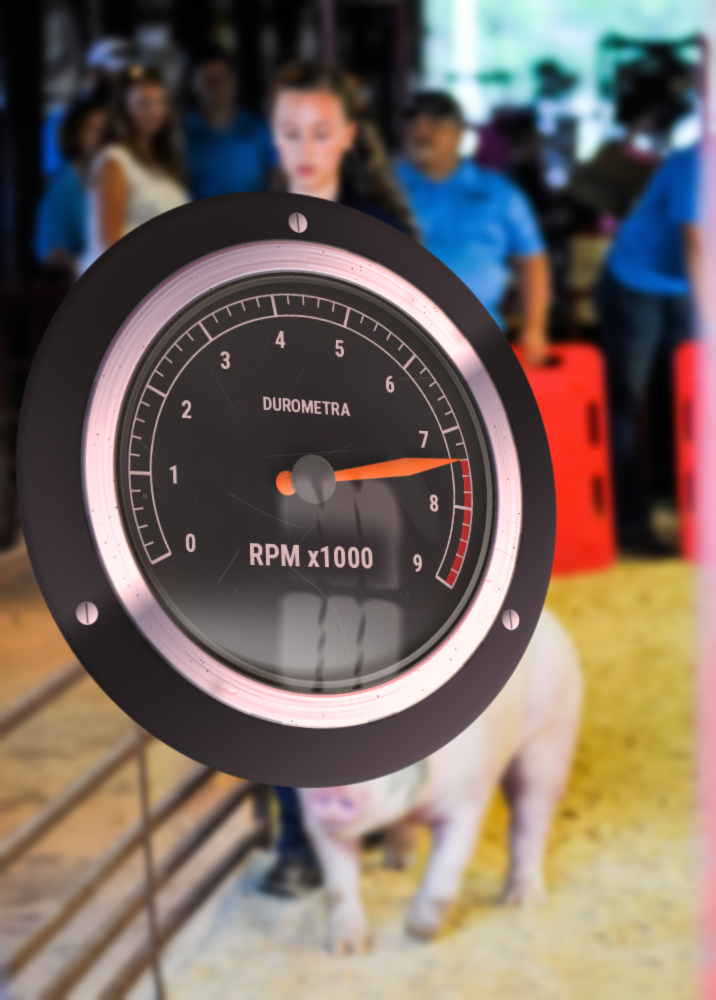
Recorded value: 7400 rpm
